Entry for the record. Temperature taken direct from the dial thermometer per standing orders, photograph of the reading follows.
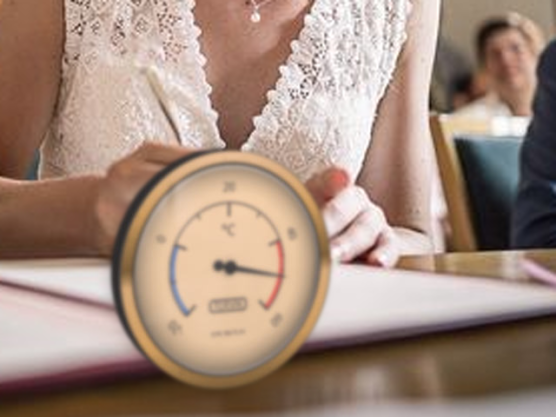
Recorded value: 50 °C
